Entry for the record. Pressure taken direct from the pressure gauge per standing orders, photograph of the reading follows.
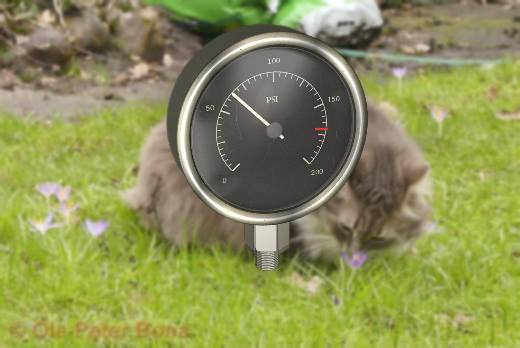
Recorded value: 65 psi
